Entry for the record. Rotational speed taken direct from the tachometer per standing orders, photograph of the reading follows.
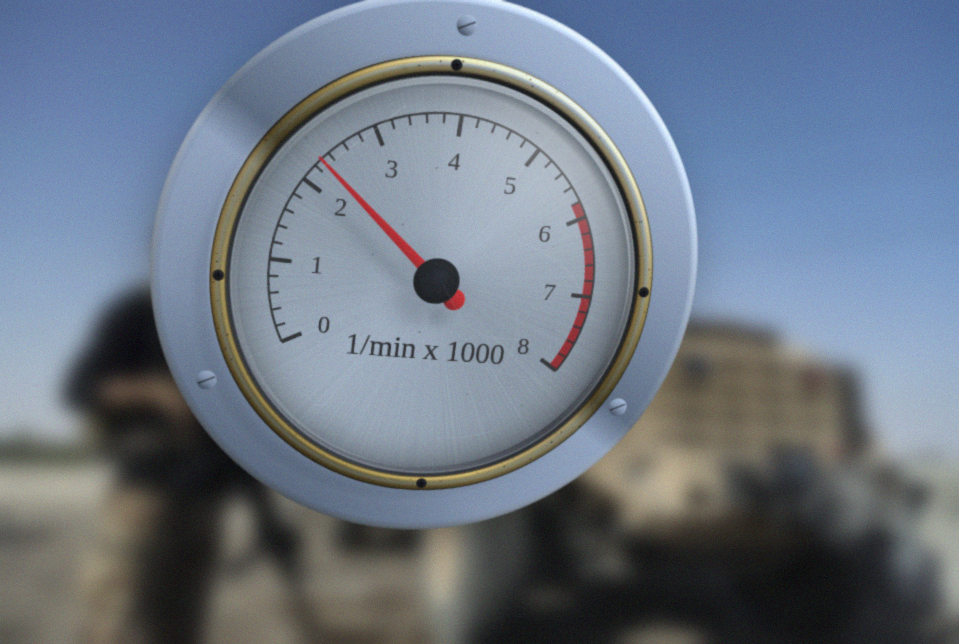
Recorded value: 2300 rpm
